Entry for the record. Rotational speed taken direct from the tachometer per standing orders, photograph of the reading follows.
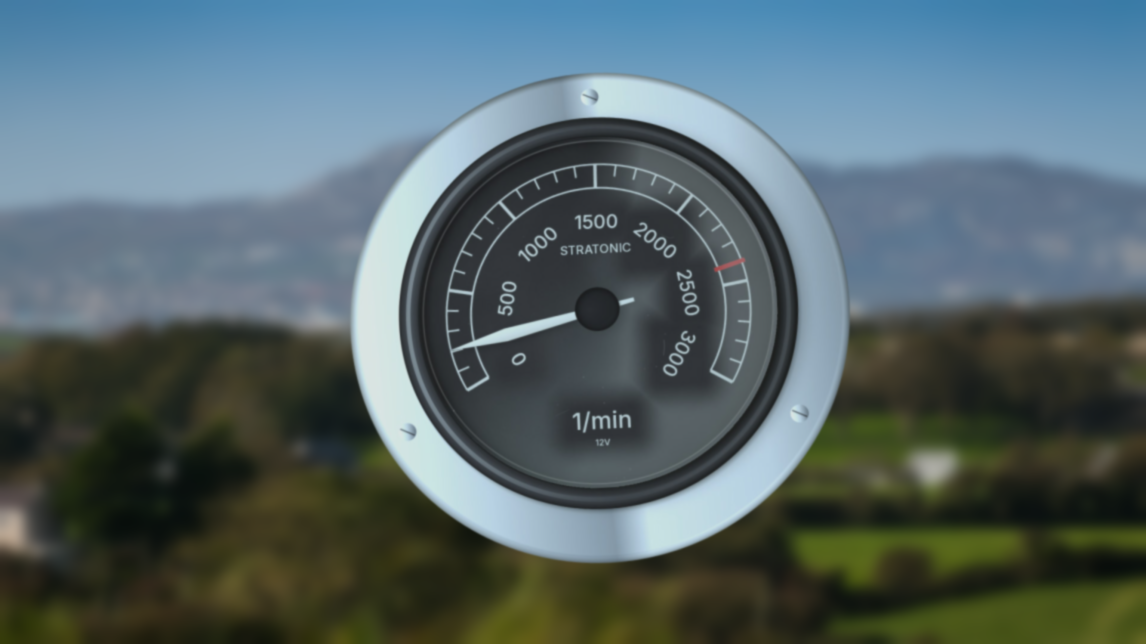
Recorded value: 200 rpm
